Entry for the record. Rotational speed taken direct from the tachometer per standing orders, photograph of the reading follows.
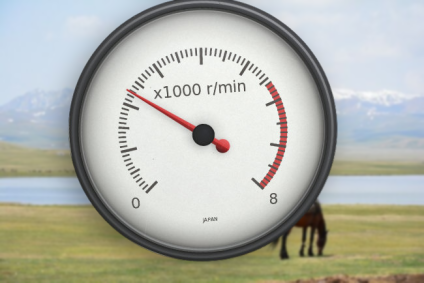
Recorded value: 2300 rpm
